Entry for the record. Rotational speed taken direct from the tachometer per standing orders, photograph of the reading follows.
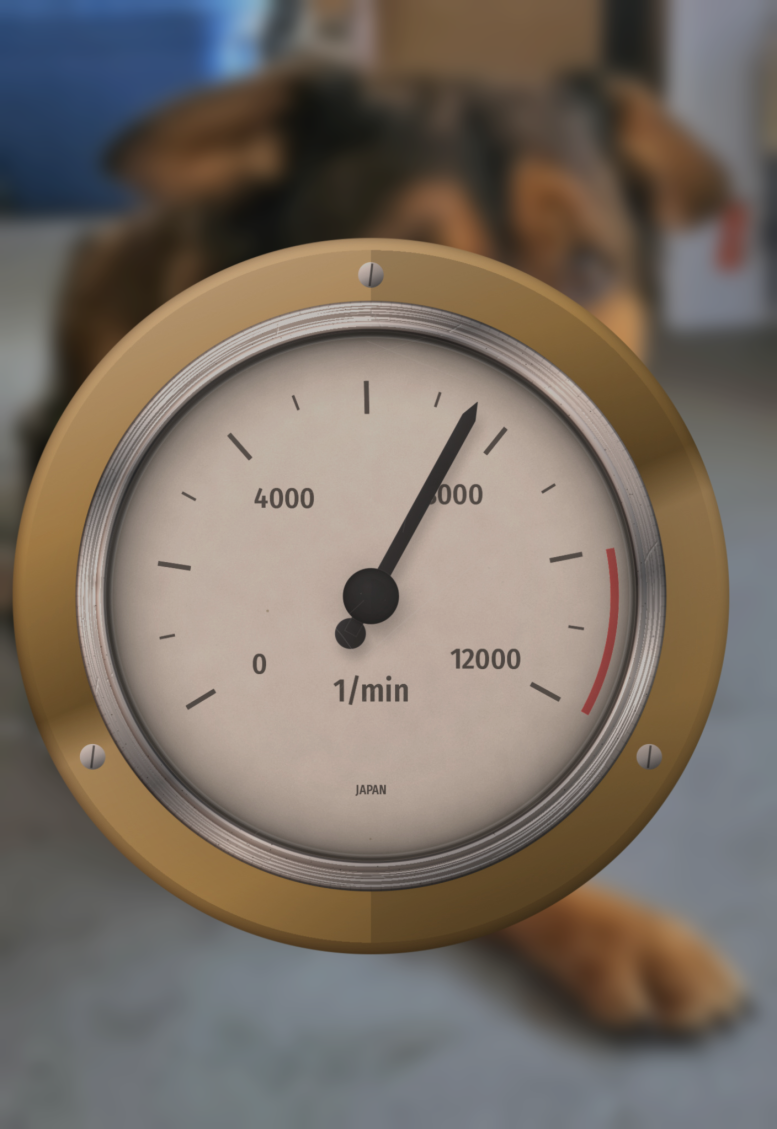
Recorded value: 7500 rpm
